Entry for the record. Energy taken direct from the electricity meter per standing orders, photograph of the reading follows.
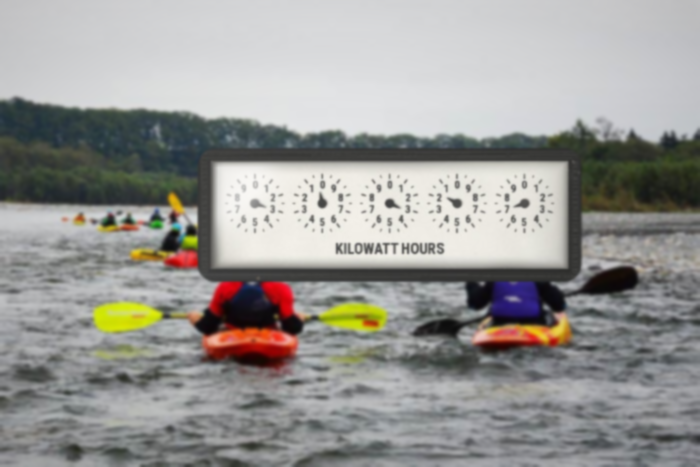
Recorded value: 30317 kWh
